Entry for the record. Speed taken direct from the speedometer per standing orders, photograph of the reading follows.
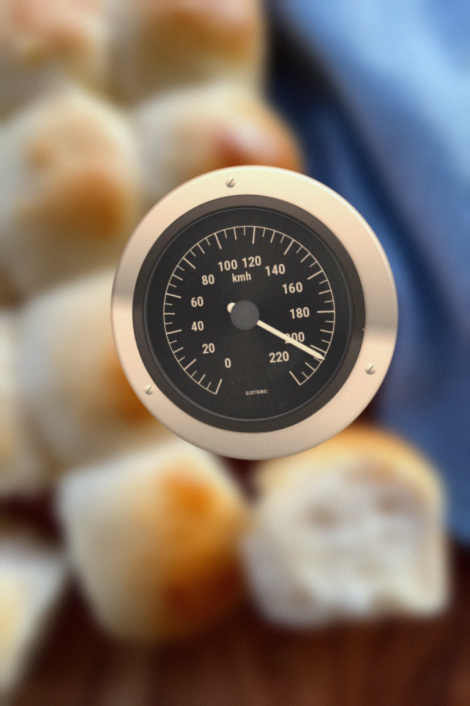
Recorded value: 202.5 km/h
